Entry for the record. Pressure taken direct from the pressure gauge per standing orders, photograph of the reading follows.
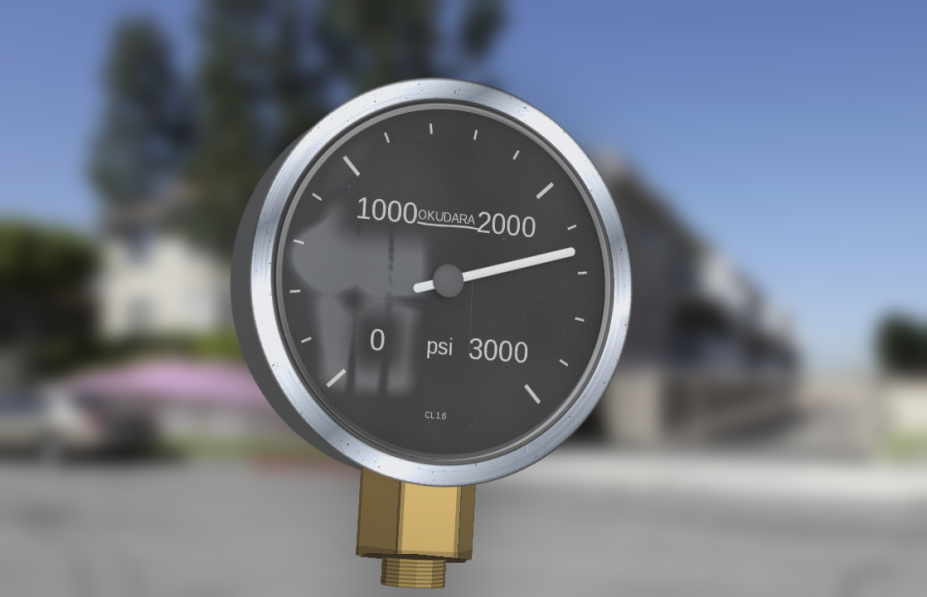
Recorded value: 2300 psi
